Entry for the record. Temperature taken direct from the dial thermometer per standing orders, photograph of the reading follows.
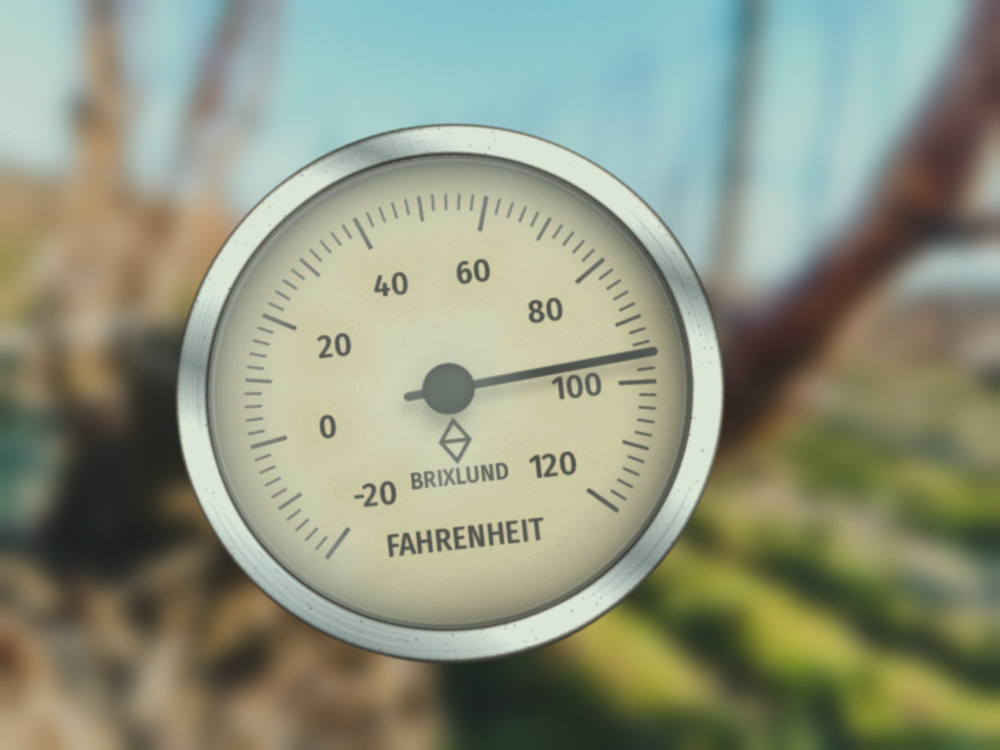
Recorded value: 96 °F
